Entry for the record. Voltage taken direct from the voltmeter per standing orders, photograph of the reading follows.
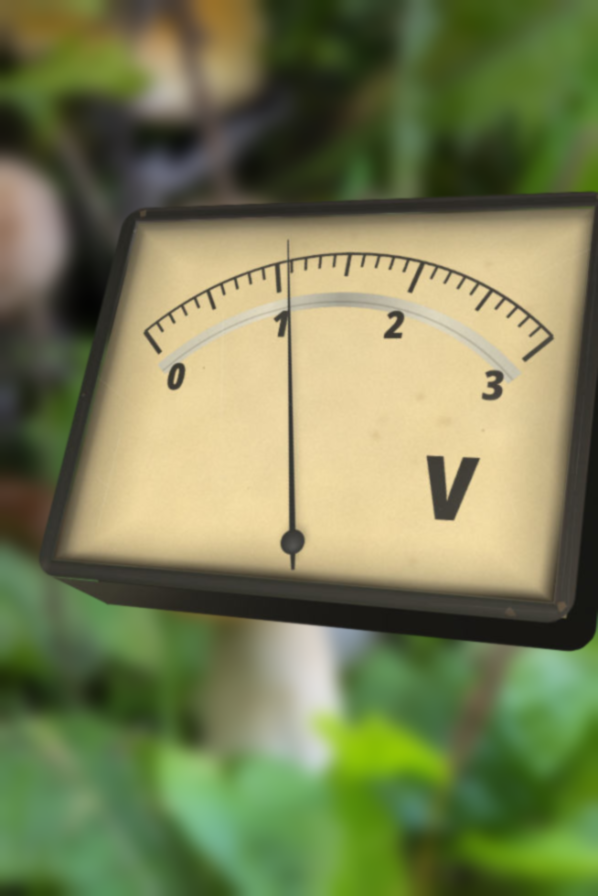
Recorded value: 1.1 V
